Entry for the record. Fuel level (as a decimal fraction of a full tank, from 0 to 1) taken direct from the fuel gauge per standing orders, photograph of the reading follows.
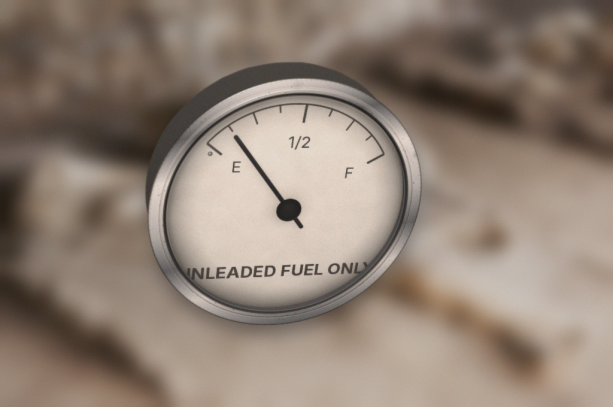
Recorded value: 0.125
